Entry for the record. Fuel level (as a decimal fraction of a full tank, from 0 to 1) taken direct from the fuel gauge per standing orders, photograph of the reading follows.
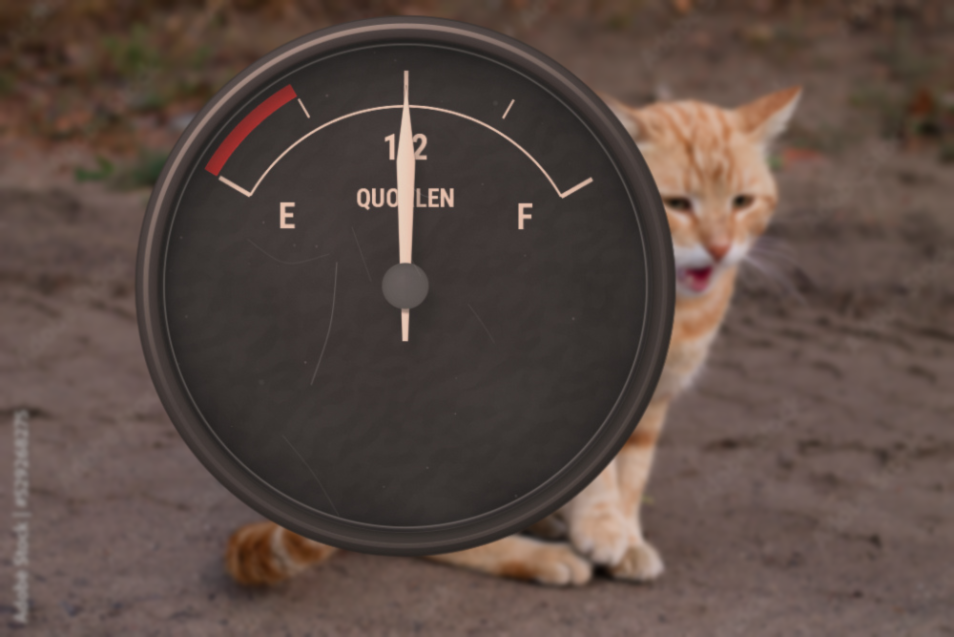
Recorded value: 0.5
